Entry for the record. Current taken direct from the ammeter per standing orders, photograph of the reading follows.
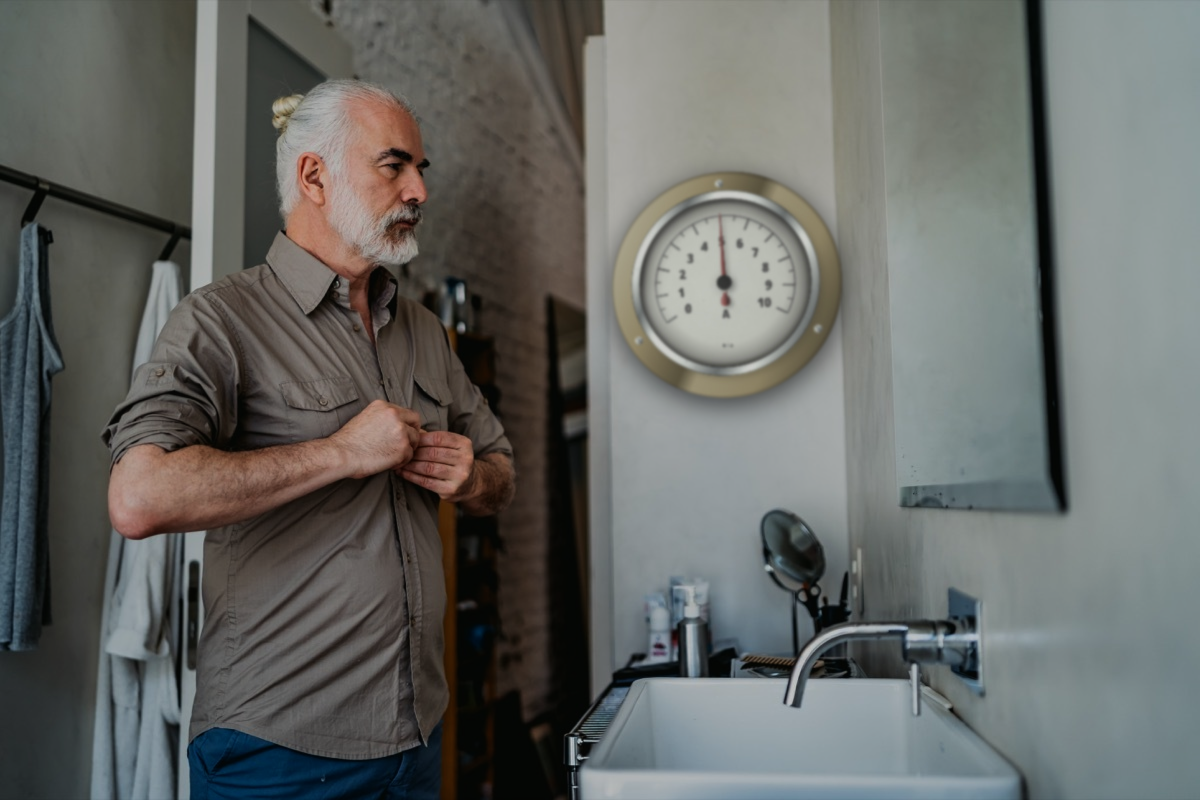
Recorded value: 5 A
